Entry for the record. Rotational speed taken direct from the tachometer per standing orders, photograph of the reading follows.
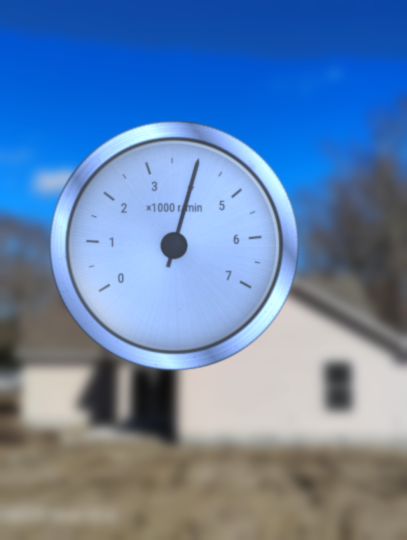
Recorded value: 4000 rpm
